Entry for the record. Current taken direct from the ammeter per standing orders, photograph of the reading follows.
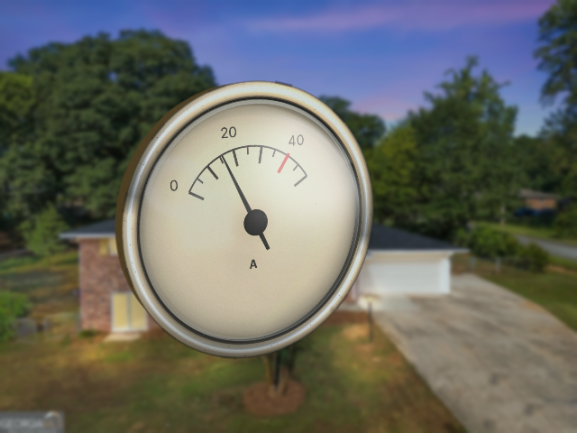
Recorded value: 15 A
